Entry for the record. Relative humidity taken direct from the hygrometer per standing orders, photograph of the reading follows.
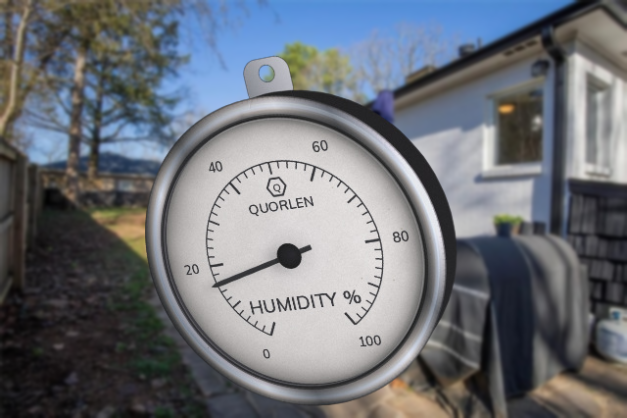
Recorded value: 16 %
